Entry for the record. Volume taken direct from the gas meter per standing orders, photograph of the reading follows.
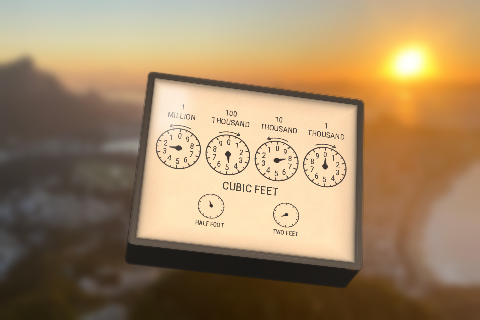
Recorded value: 248000 ft³
